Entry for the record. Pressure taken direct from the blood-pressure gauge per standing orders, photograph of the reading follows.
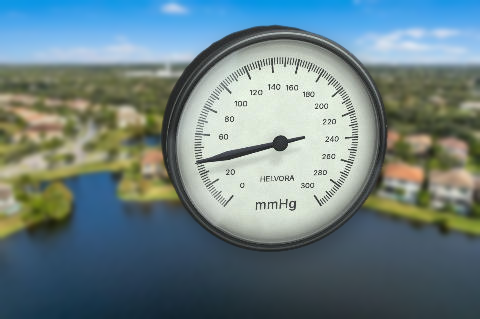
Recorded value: 40 mmHg
